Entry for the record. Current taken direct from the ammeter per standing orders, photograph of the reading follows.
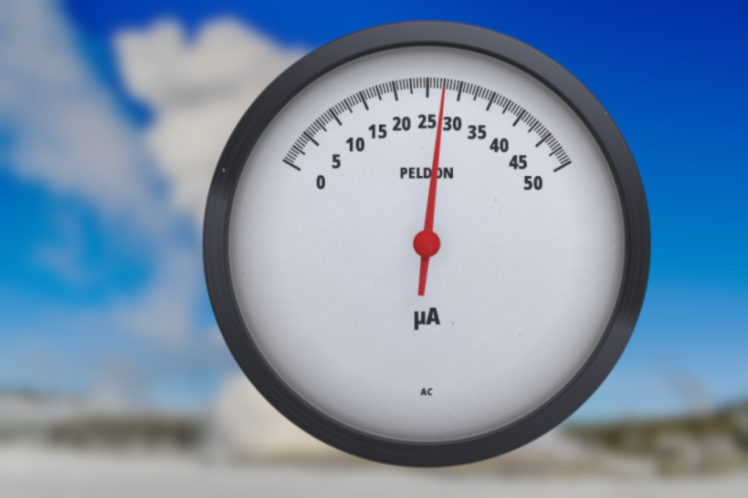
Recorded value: 27.5 µA
